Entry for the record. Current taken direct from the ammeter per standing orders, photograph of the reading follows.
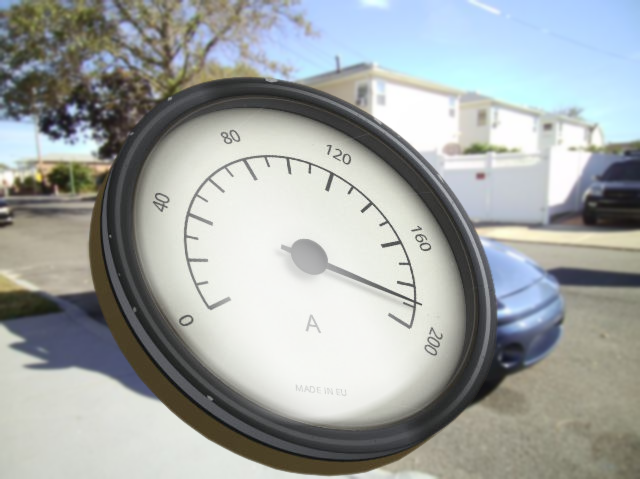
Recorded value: 190 A
